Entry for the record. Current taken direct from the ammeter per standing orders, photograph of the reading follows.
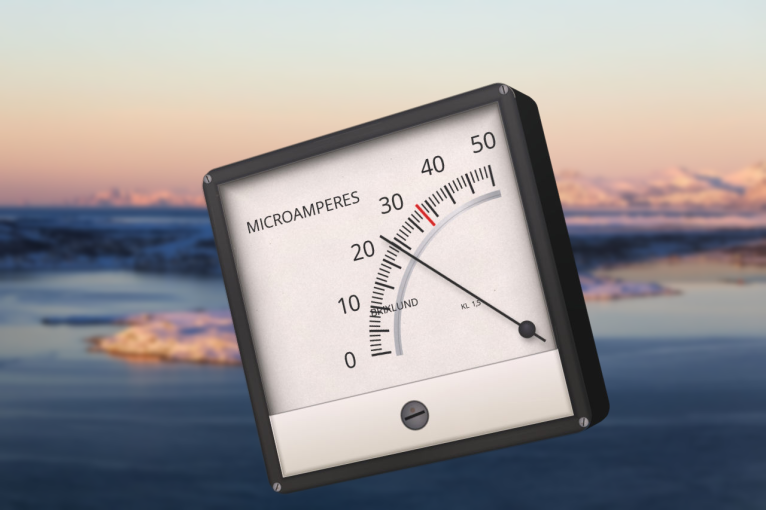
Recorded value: 24 µA
